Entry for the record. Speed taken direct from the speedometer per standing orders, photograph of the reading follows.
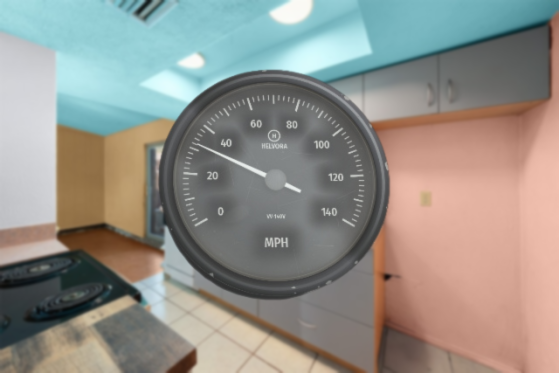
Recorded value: 32 mph
